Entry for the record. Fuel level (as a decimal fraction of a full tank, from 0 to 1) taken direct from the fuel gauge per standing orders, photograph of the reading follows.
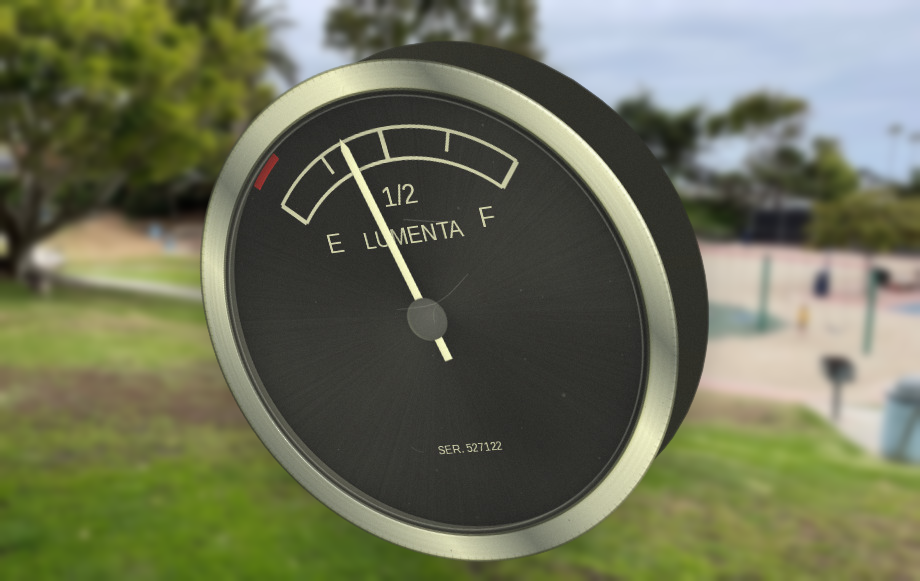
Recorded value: 0.375
